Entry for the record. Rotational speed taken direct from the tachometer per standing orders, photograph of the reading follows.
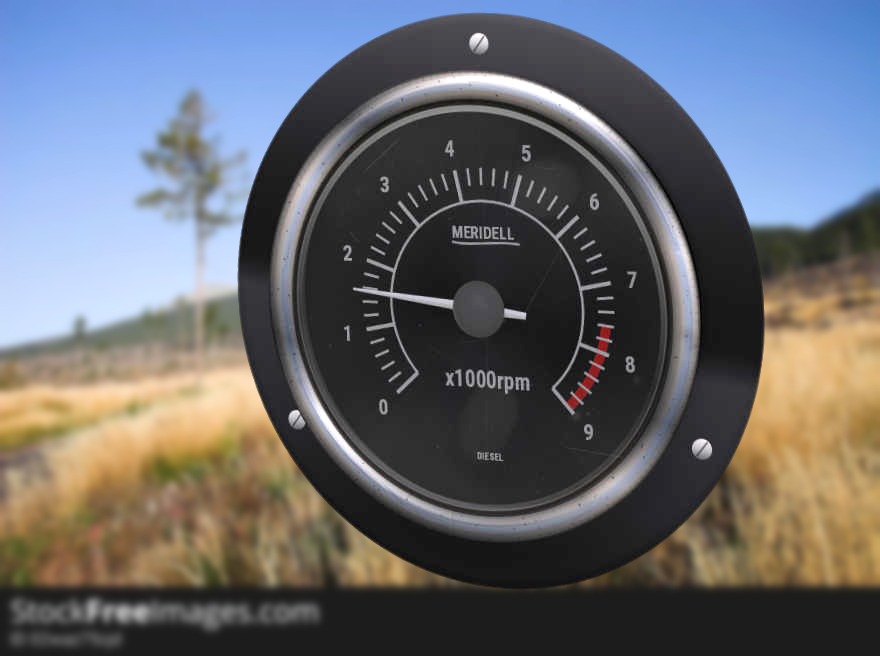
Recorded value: 1600 rpm
